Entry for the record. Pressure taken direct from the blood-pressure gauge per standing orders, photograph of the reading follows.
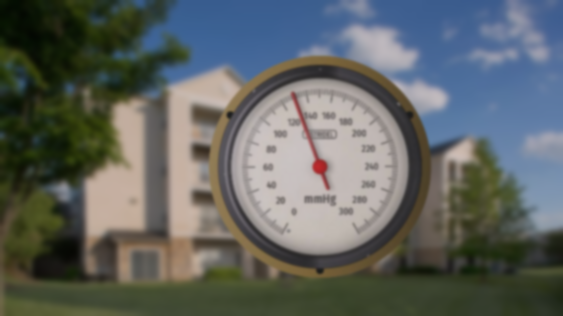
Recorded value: 130 mmHg
